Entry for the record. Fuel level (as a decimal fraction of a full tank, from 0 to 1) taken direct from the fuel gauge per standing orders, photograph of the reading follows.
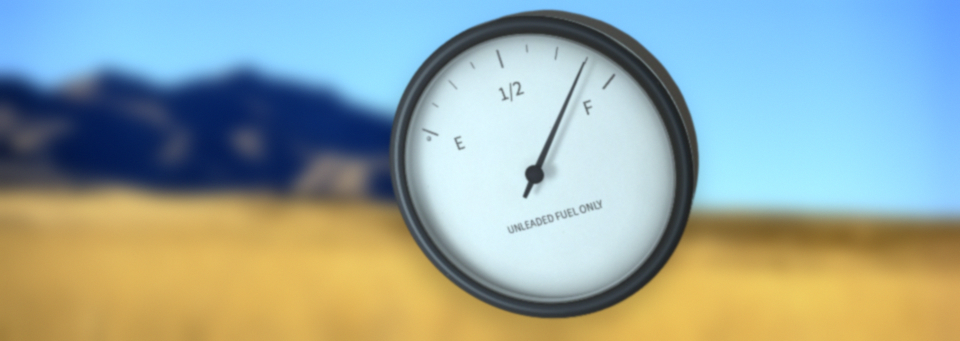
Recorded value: 0.875
